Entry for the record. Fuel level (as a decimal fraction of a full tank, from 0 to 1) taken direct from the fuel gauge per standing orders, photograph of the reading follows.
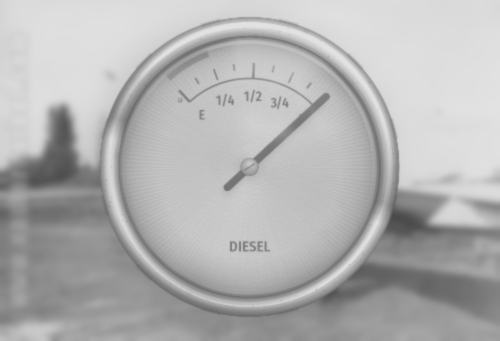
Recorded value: 1
